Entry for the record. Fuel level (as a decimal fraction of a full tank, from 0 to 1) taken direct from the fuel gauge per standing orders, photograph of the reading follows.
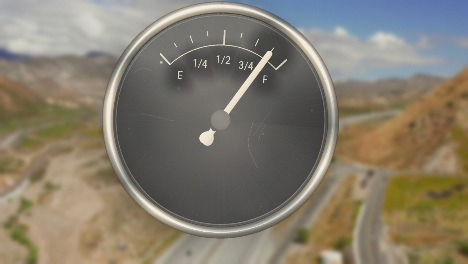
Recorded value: 0.875
